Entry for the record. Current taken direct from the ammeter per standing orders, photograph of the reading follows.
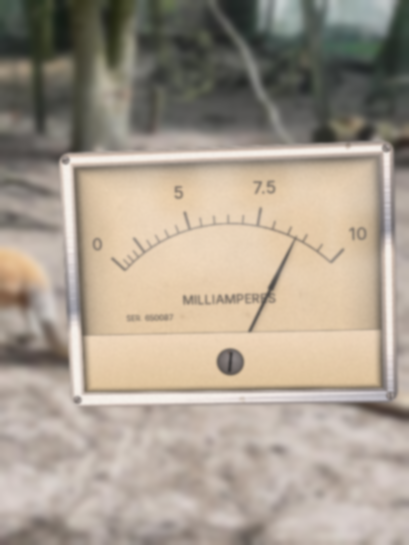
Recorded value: 8.75 mA
